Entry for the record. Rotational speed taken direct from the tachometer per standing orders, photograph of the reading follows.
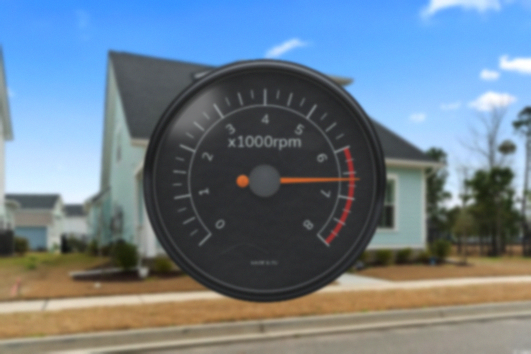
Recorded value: 6625 rpm
